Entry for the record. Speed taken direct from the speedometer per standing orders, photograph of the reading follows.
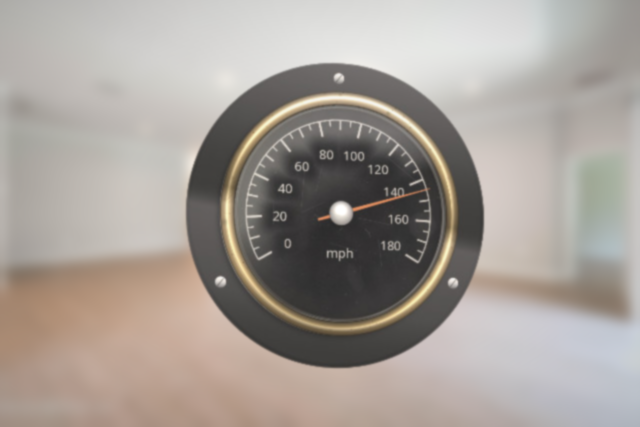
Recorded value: 145 mph
